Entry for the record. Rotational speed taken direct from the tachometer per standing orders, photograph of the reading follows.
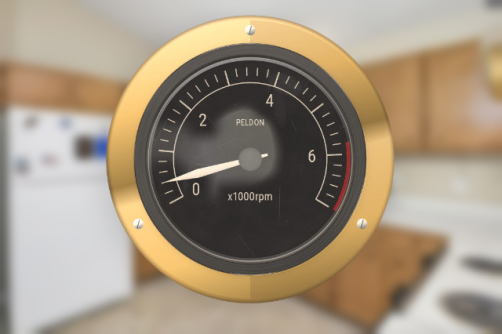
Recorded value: 400 rpm
